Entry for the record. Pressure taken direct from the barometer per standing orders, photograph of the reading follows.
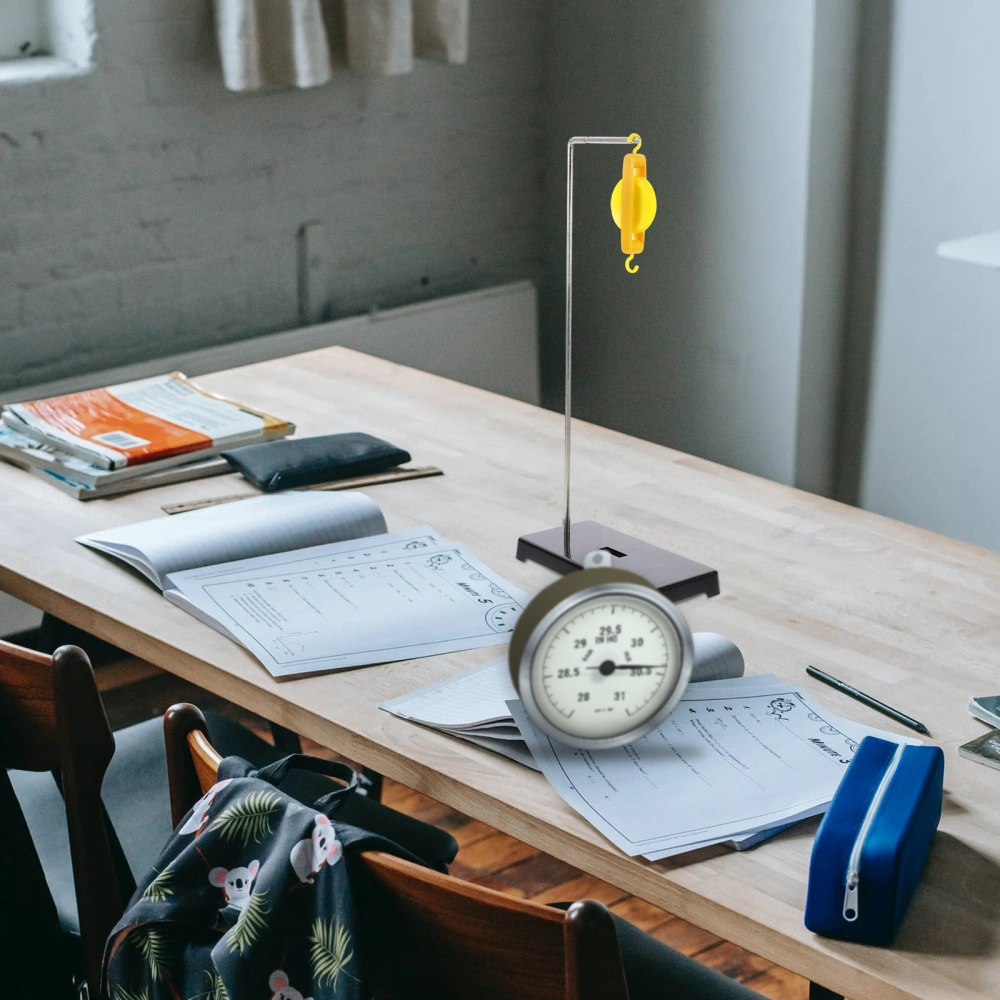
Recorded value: 30.4 inHg
